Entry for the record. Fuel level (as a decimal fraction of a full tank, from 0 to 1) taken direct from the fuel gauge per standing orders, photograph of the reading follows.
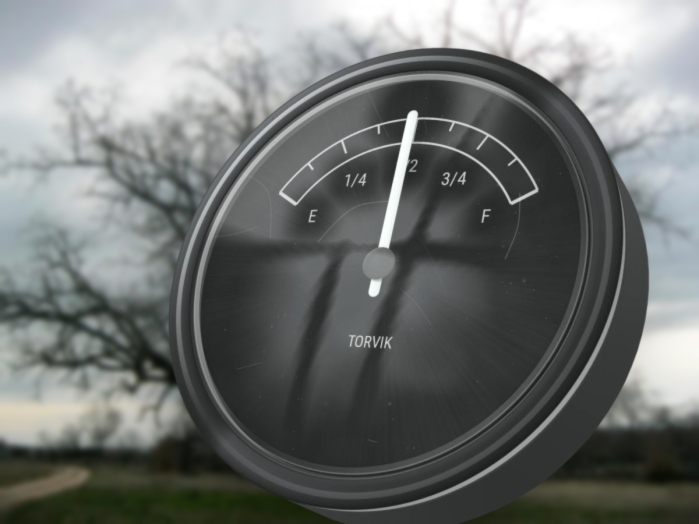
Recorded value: 0.5
